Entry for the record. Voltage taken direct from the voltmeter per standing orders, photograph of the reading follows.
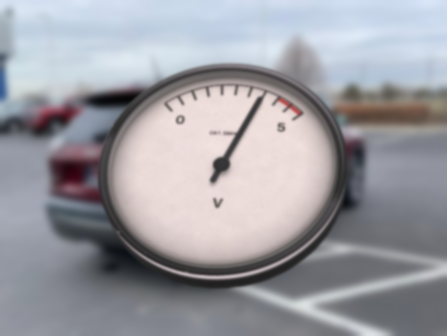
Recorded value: 3.5 V
